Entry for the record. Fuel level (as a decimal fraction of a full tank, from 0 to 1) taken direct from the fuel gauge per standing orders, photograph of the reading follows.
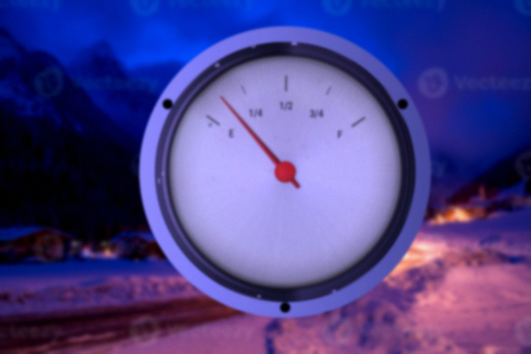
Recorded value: 0.125
